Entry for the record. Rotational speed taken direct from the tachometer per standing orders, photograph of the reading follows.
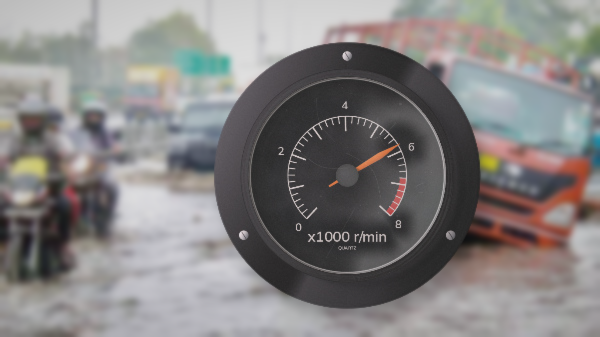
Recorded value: 5800 rpm
